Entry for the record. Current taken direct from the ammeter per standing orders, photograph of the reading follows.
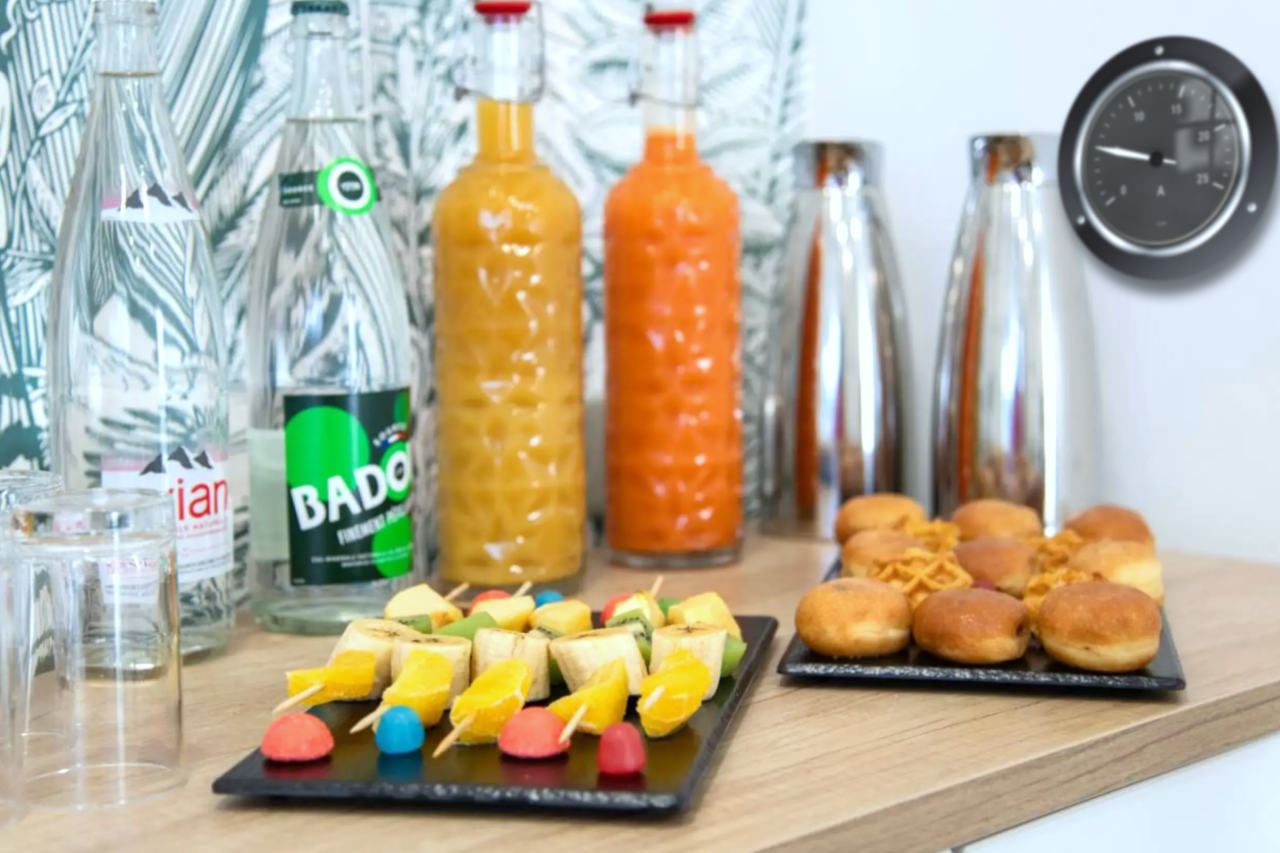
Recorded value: 5 A
